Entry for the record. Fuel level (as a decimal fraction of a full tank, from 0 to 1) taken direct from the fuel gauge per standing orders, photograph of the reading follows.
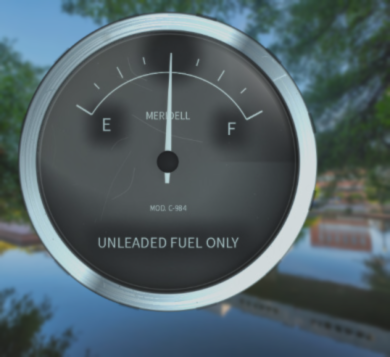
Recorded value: 0.5
